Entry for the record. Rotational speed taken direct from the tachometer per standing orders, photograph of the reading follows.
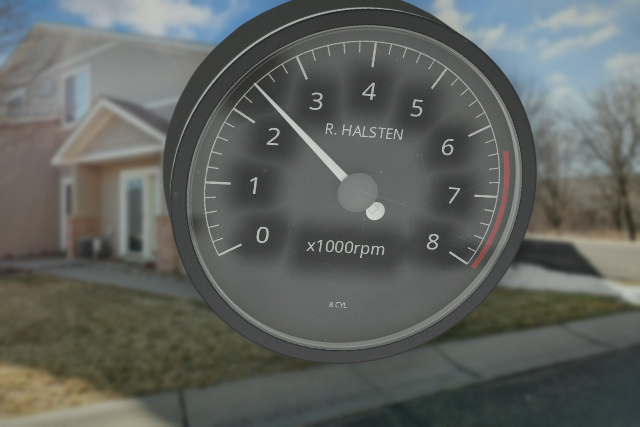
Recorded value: 2400 rpm
